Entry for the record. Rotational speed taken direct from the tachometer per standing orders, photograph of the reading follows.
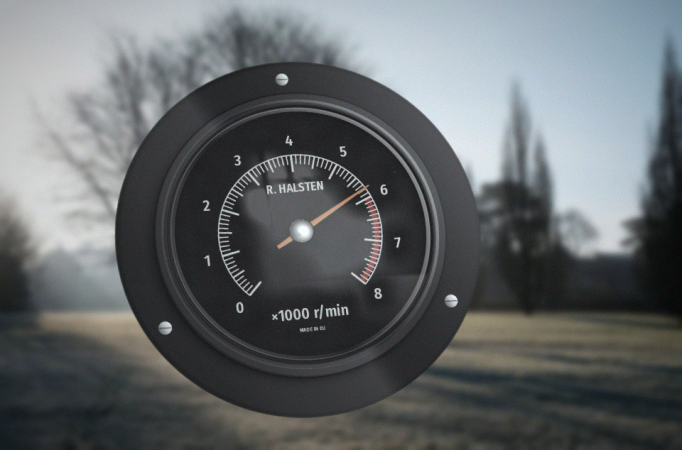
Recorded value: 5800 rpm
